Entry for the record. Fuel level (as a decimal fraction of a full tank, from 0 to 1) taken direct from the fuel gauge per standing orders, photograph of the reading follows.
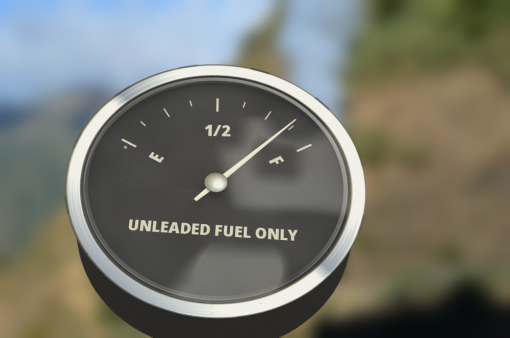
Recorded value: 0.875
